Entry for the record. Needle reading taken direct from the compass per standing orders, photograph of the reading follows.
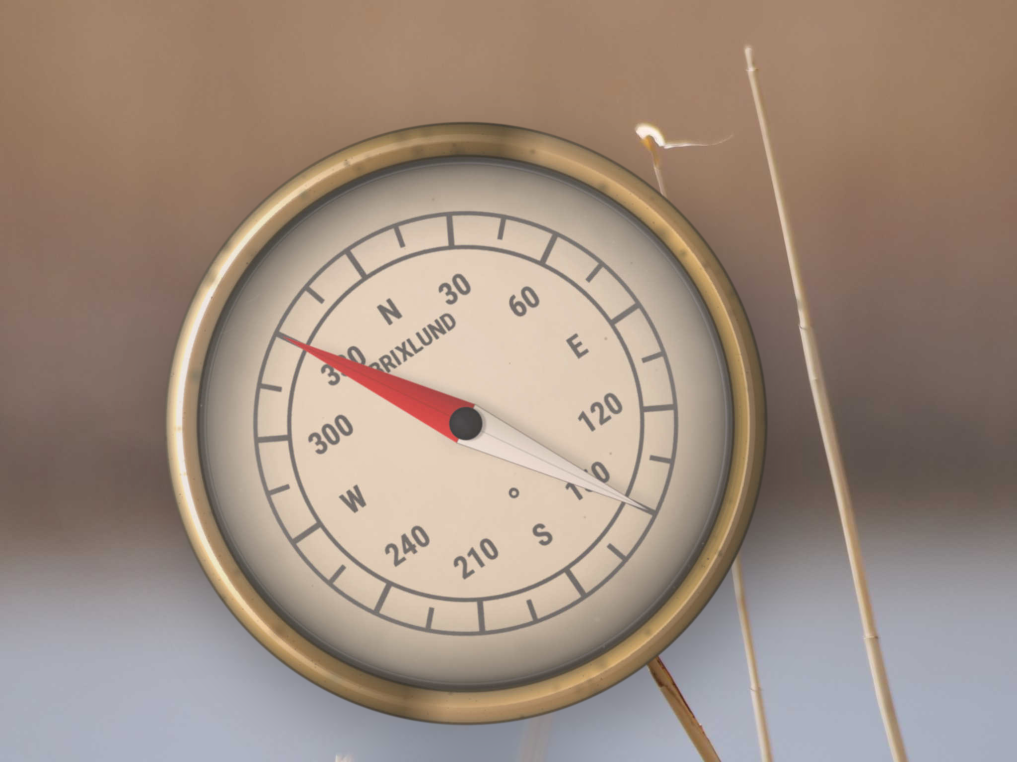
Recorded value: 330 °
